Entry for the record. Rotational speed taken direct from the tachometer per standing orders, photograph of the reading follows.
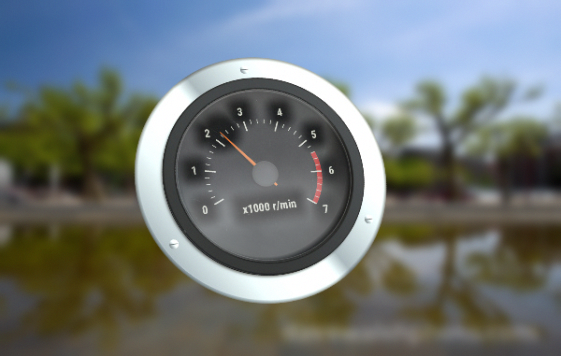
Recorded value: 2200 rpm
